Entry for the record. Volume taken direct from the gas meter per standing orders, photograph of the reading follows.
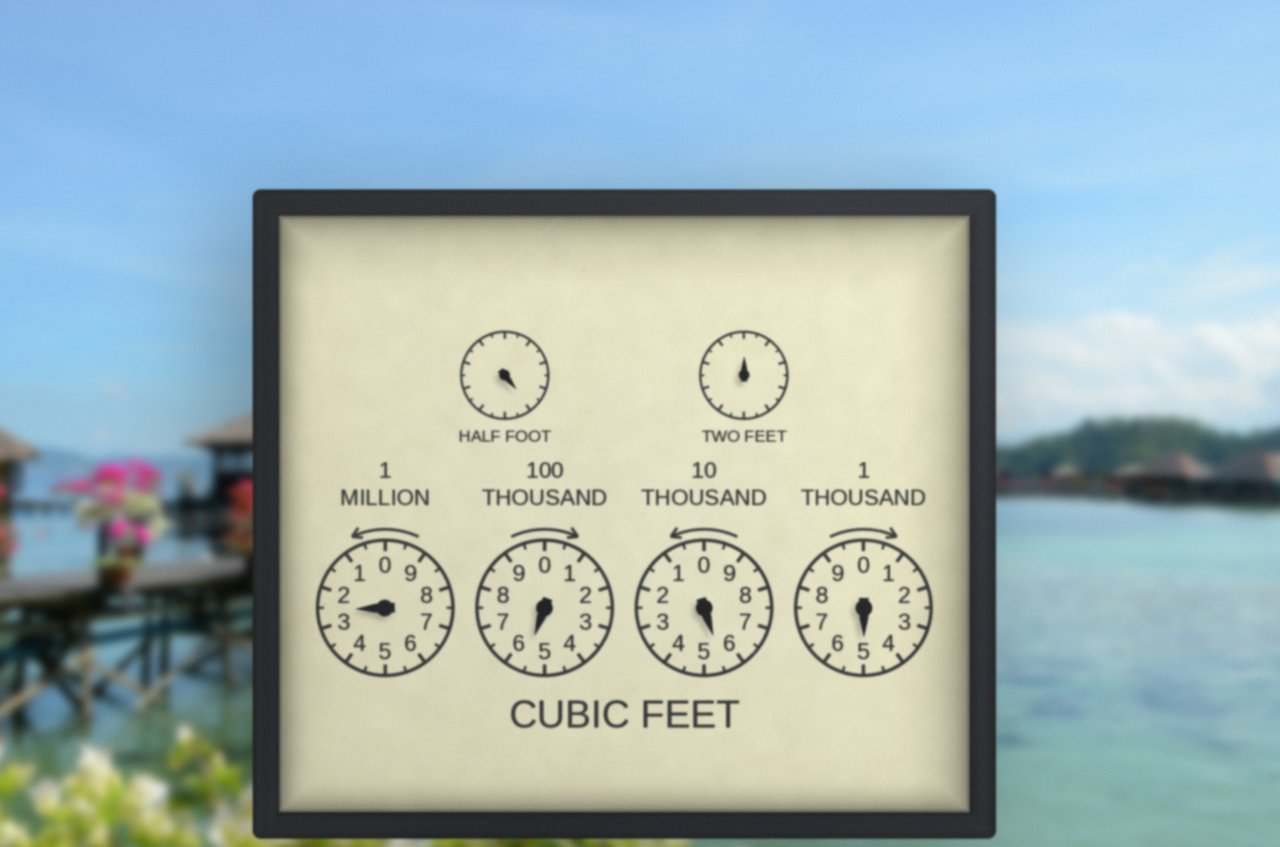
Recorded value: 255500 ft³
